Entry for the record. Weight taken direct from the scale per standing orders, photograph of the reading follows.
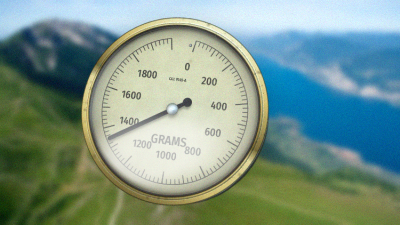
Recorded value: 1340 g
